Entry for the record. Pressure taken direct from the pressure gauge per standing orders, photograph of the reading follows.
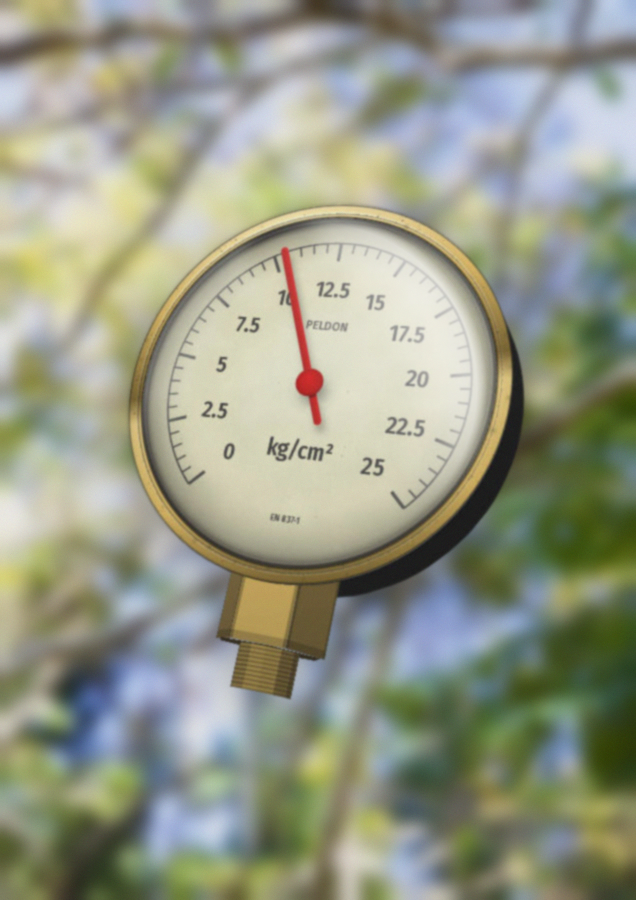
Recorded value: 10.5 kg/cm²
